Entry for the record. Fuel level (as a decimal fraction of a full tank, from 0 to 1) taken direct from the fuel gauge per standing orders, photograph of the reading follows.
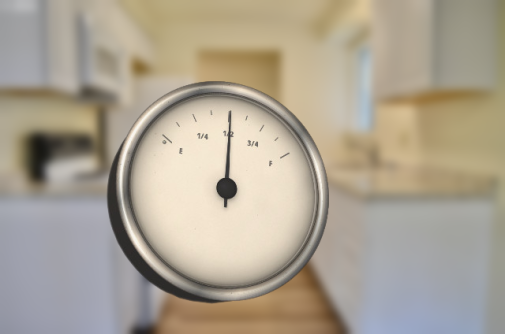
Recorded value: 0.5
